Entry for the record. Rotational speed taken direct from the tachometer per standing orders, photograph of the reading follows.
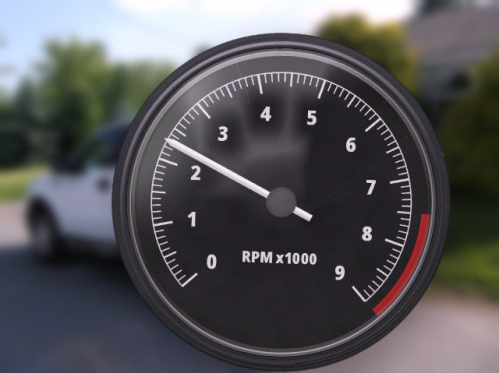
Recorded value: 2300 rpm
